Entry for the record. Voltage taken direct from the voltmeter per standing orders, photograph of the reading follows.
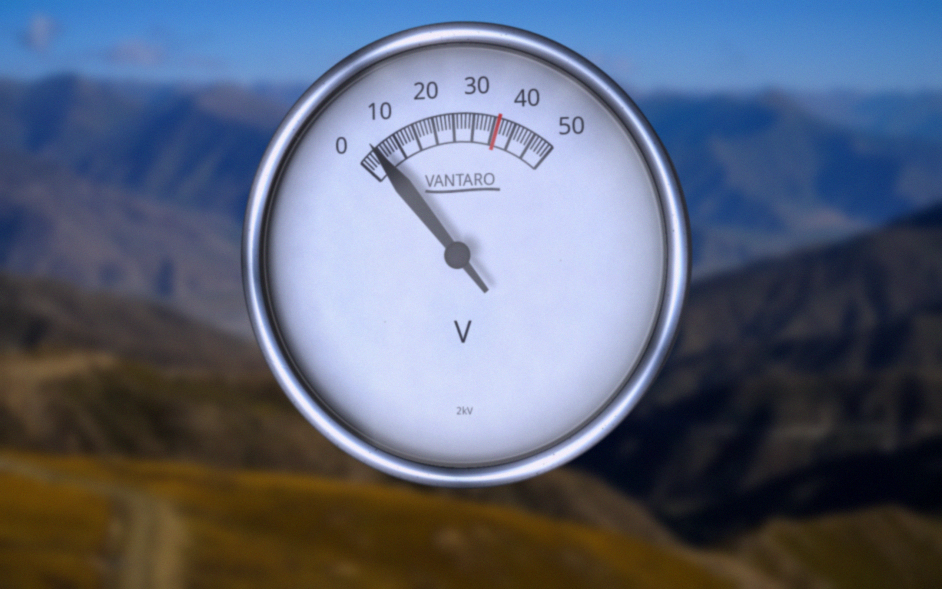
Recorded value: 5 V
